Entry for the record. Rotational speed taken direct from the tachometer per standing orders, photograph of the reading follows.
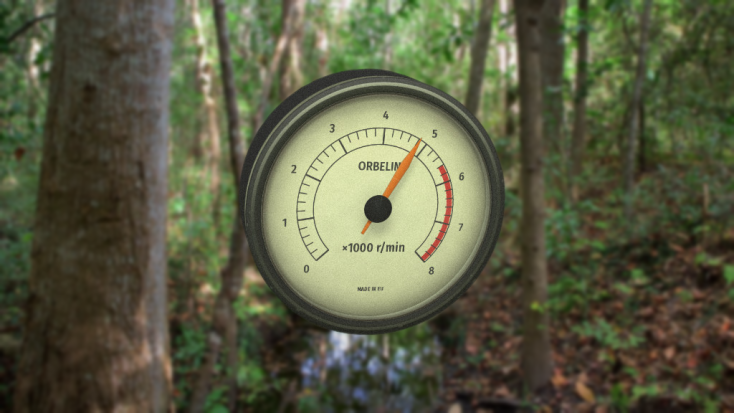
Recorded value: 4800 rpm
